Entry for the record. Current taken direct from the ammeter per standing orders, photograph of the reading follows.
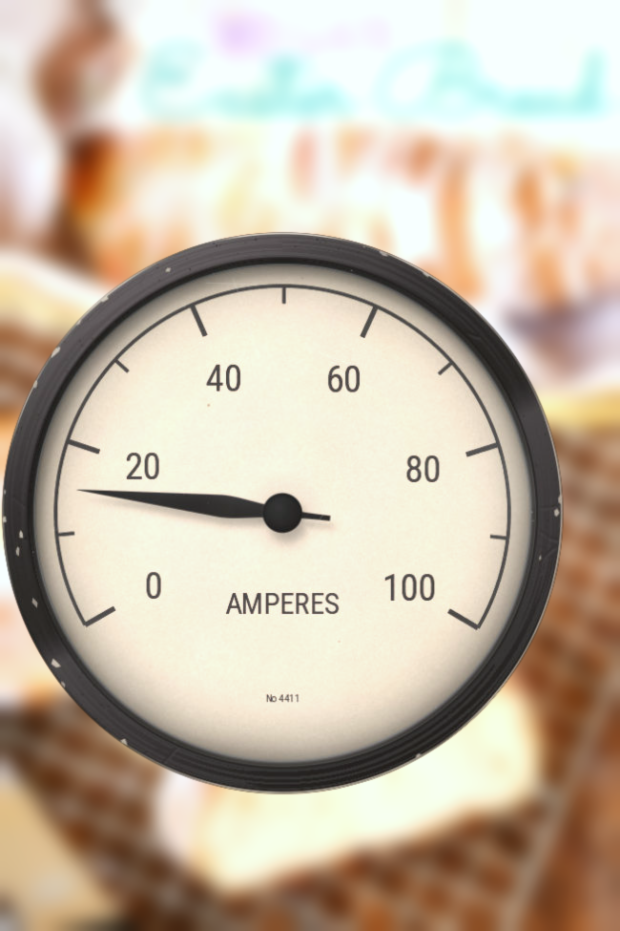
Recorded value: 15 A
